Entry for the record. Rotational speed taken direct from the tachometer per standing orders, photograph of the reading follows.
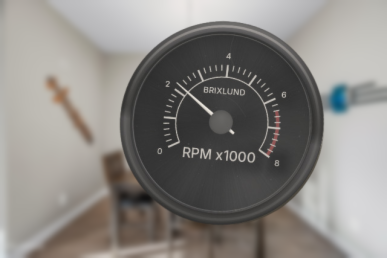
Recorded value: 2200 rpm
